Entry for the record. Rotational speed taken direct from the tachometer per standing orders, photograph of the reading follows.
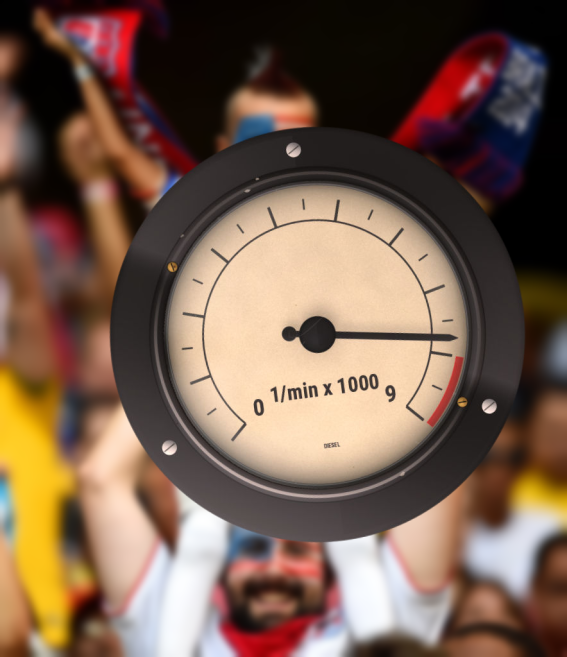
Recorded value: 7750 rpm
